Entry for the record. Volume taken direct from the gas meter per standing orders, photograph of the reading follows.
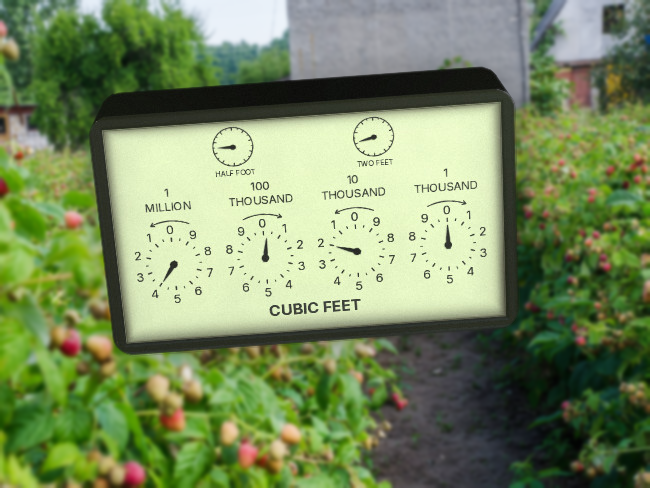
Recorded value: 402000 ft³
